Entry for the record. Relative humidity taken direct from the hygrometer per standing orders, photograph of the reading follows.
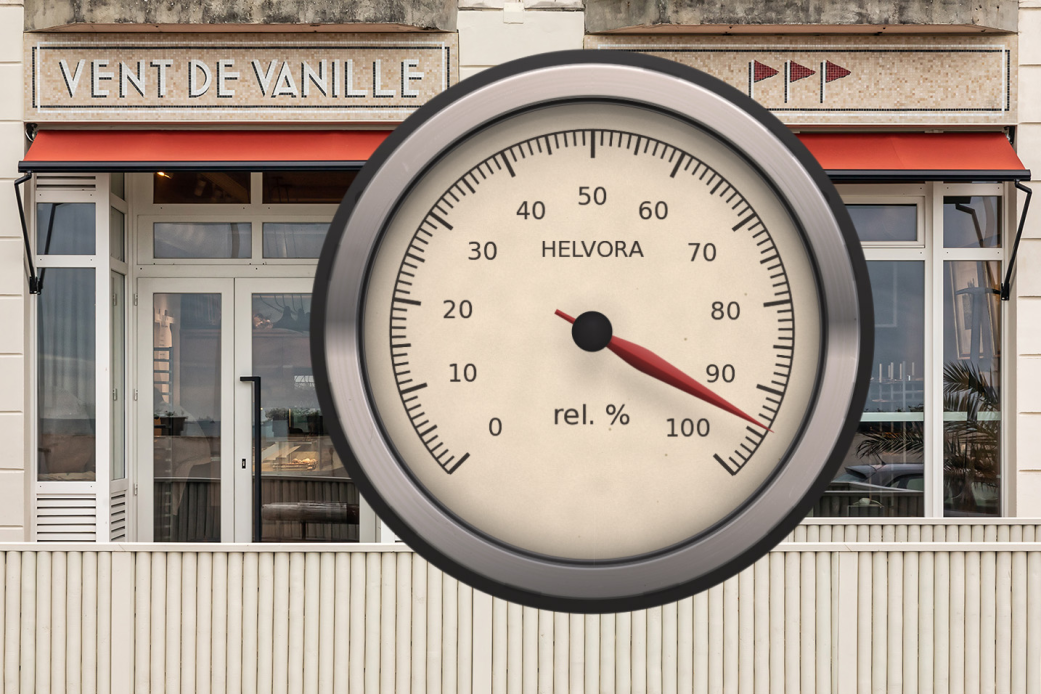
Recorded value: 94 %
